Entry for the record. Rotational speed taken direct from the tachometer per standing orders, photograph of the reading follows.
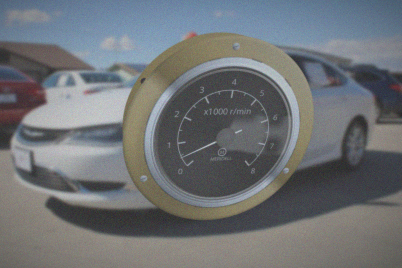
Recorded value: 500 rpm
